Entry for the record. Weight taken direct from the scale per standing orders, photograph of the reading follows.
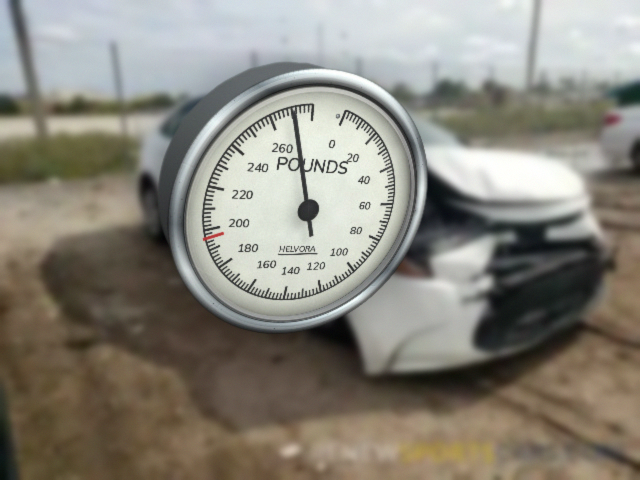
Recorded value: 270 lb
